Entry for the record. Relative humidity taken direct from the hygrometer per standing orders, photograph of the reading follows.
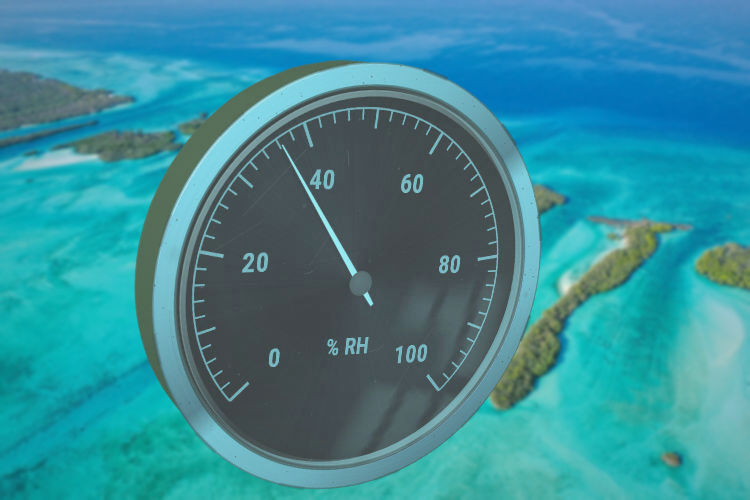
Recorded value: 36 %
